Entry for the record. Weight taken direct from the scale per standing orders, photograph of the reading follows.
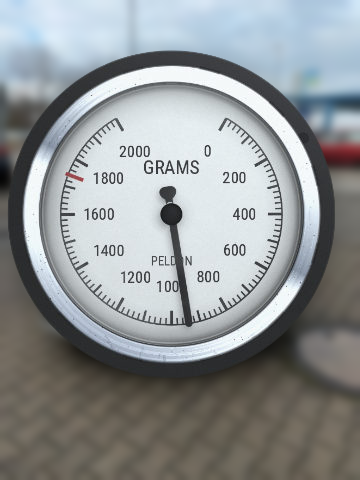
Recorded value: 940 g
